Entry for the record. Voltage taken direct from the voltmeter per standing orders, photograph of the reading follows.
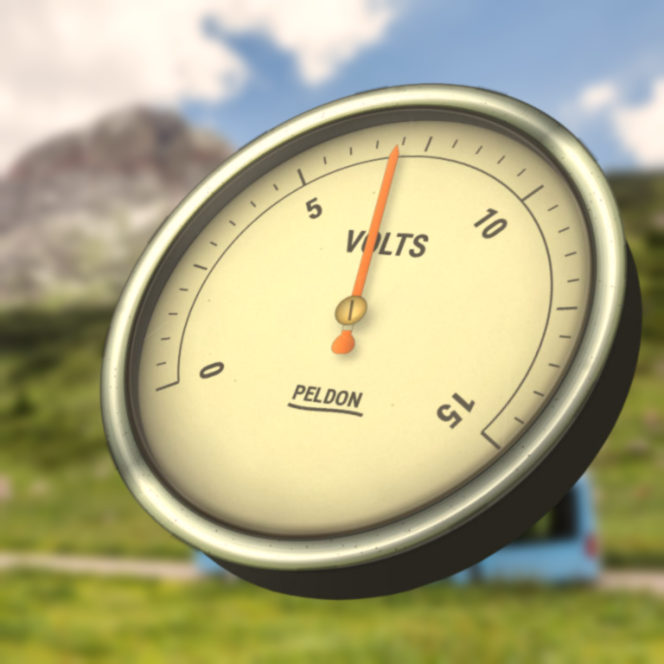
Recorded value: 7 V
